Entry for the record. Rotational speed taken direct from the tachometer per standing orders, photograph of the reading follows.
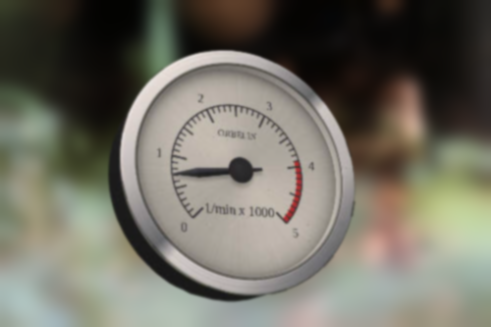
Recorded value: 700 rpm
